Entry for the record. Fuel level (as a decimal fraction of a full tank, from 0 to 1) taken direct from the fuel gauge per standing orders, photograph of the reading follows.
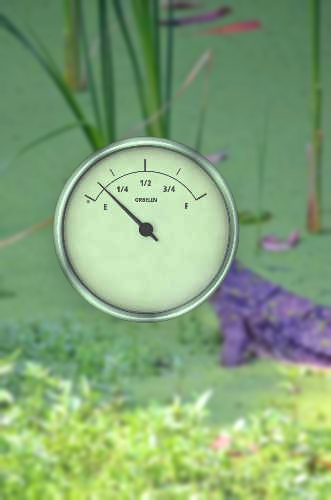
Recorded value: 0.125
